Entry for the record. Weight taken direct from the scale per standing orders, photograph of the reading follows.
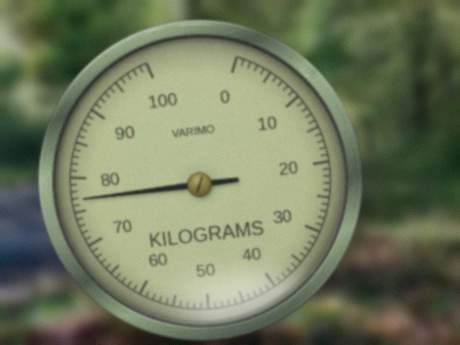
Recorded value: 77 kg
